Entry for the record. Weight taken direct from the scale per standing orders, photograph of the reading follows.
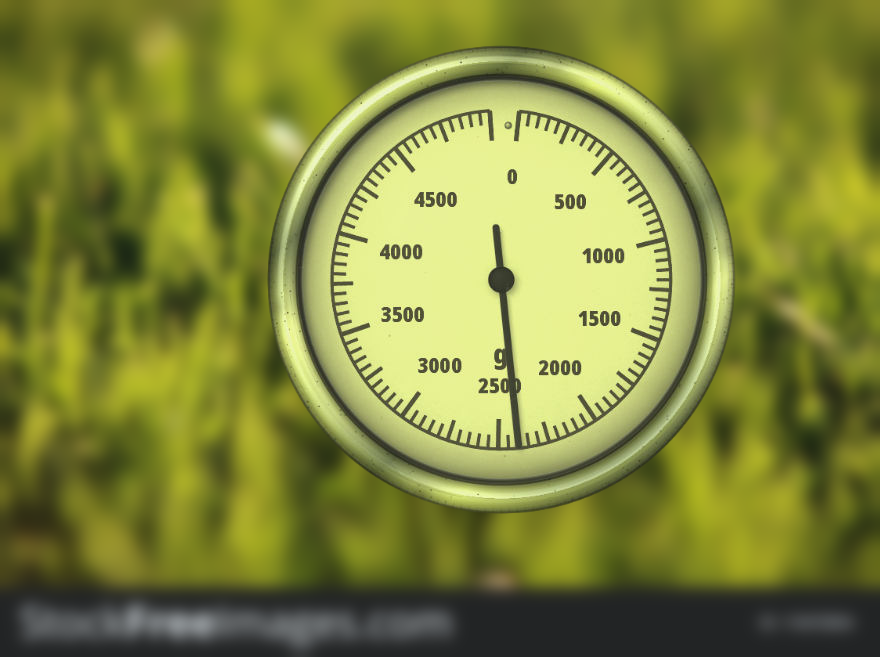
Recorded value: 2400 g
